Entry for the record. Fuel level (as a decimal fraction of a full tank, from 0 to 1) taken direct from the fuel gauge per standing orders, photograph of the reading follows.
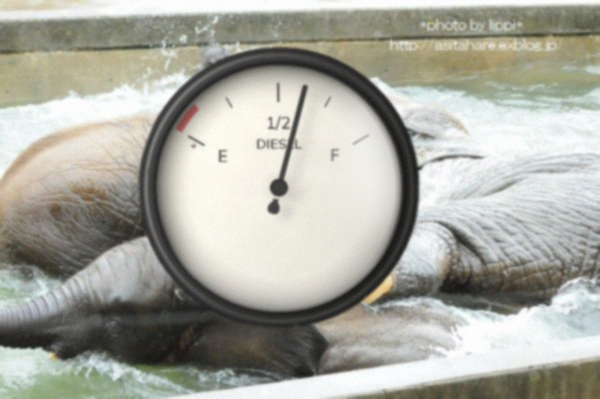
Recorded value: 0.625
